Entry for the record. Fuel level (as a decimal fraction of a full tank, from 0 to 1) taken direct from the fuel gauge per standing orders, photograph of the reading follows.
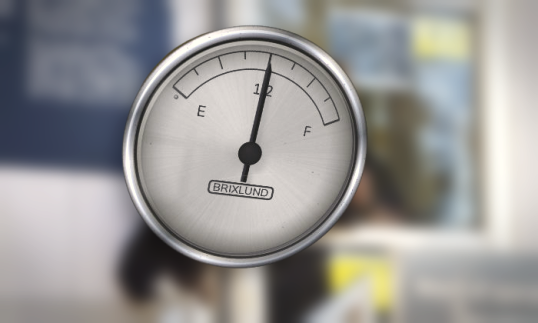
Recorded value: 0.5
